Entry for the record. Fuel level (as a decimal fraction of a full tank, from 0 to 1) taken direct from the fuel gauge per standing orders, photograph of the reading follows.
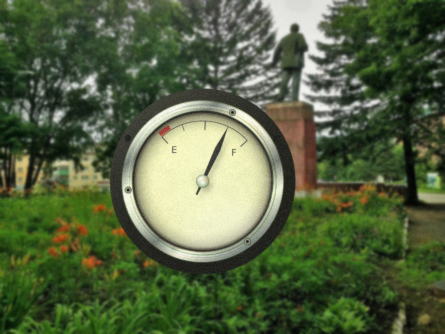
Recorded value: 0.75
